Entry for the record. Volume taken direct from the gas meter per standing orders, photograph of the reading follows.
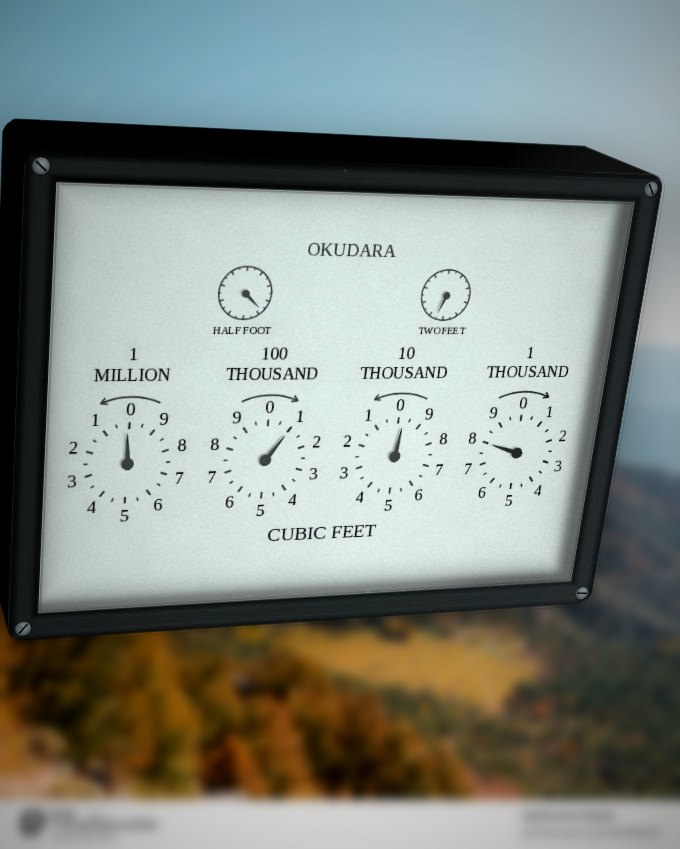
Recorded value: 9800 ft³
